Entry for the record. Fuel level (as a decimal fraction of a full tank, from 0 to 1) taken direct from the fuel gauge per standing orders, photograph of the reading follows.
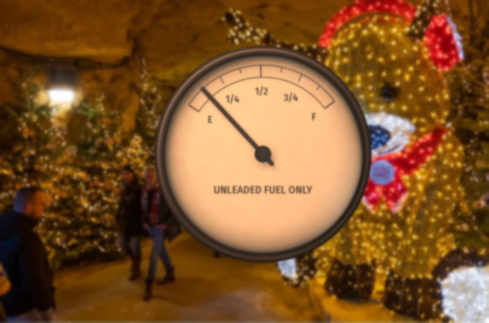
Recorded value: 0.125
